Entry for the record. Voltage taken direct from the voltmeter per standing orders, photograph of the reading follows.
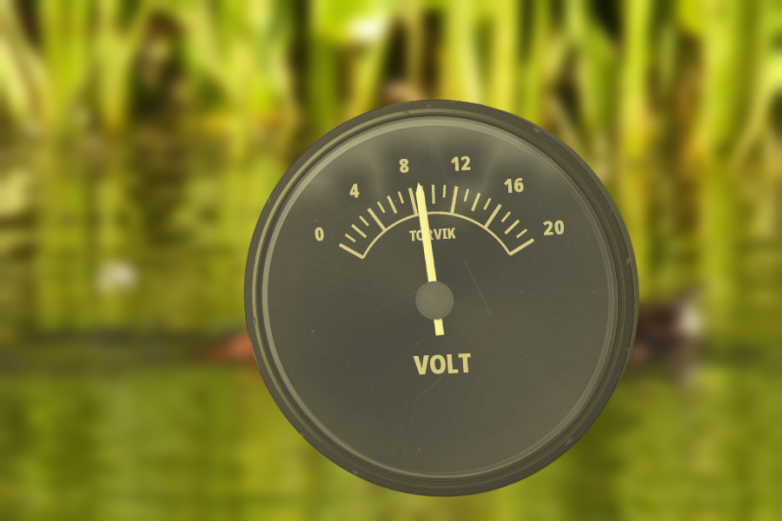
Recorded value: 9 V
